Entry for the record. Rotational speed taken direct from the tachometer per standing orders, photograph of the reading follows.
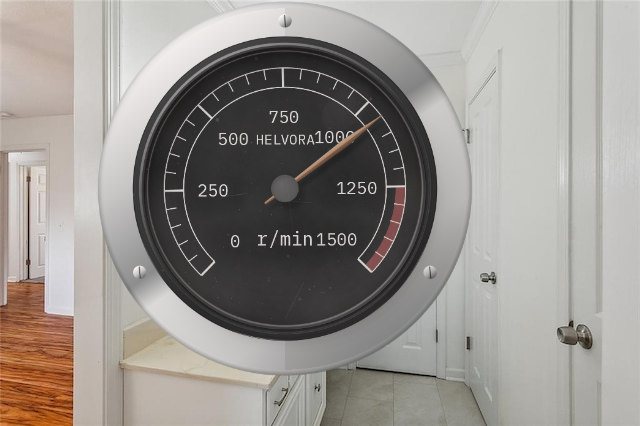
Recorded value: 1050 rpm
